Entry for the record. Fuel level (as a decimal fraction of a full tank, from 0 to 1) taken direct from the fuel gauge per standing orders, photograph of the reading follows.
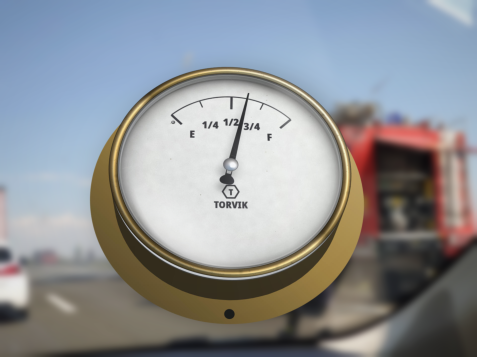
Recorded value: 0.625
